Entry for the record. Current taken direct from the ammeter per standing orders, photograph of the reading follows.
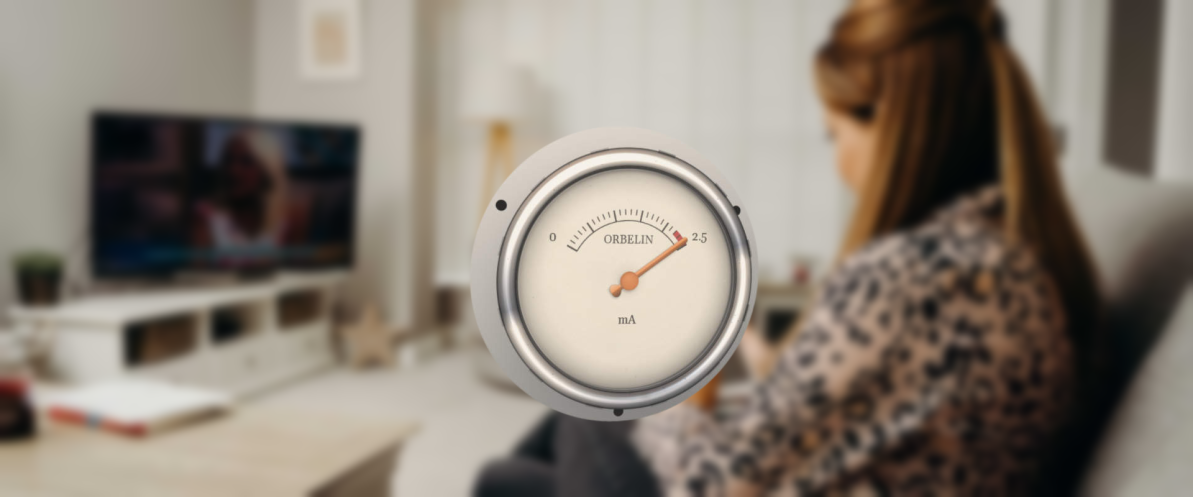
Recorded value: 2.4 mA
